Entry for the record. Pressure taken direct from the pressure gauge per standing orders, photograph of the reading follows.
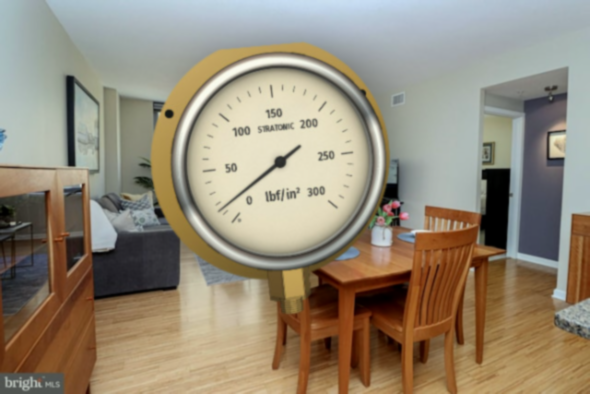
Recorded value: 15 psi
